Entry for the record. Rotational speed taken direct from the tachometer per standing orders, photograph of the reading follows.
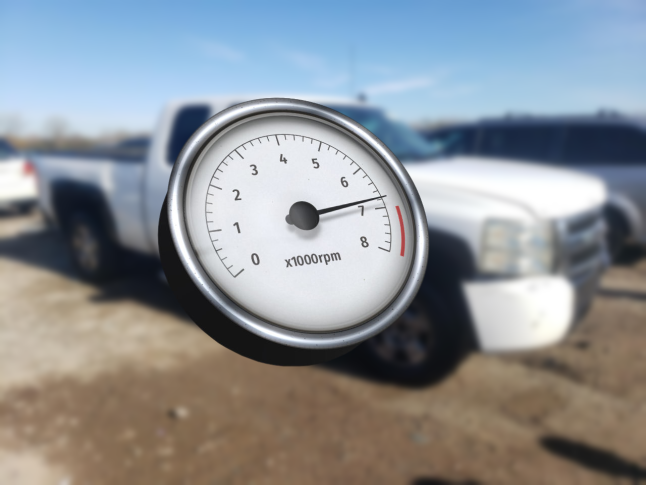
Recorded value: 6800 rpm
